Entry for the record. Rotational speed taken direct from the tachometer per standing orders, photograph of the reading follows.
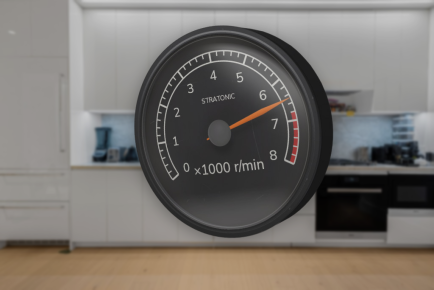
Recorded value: 6500 rpm
